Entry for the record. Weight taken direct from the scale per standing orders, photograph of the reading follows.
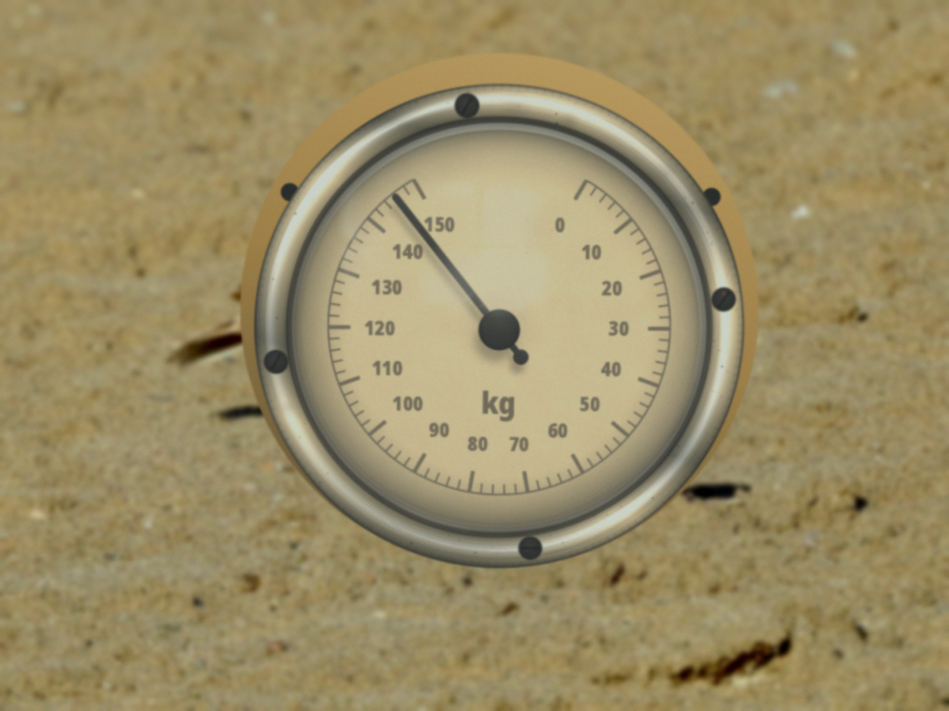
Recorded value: 146 kg
